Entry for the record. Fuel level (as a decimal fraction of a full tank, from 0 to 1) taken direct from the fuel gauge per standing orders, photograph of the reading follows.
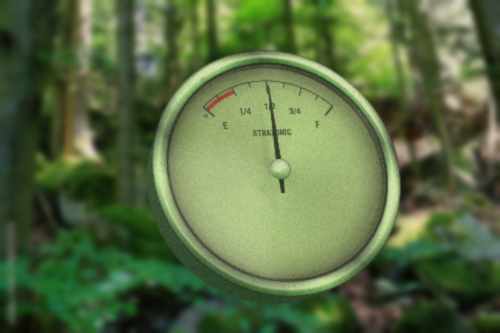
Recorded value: 0.5
